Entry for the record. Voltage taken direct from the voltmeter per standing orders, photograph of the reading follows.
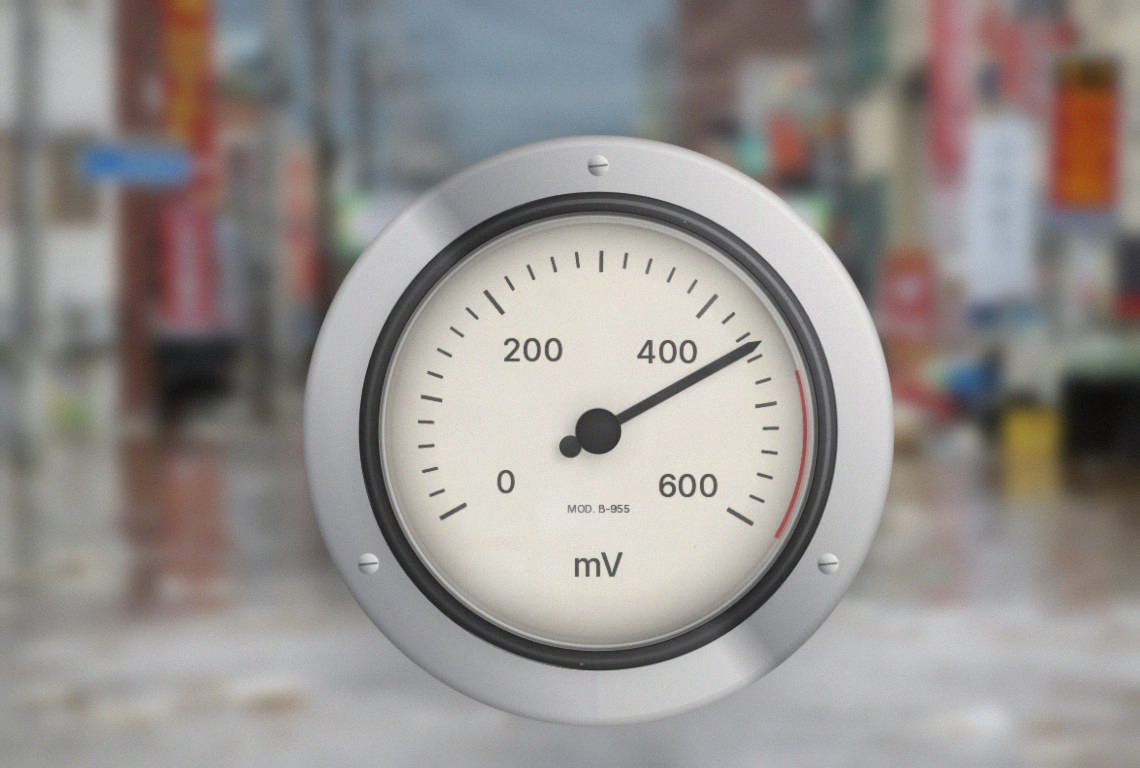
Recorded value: 450 mV
